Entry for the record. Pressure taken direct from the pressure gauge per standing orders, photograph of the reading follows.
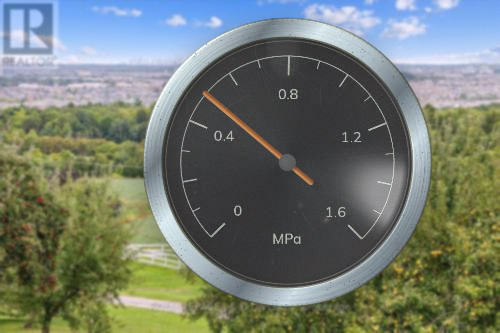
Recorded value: 0.5 MPa
